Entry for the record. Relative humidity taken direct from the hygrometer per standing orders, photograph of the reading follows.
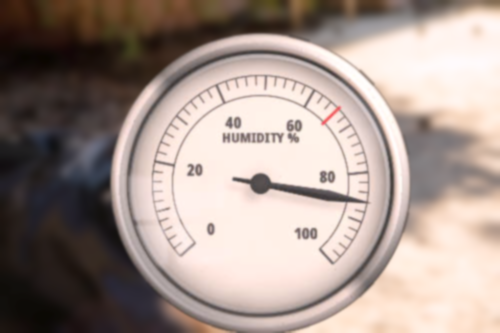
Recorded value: 86 %
